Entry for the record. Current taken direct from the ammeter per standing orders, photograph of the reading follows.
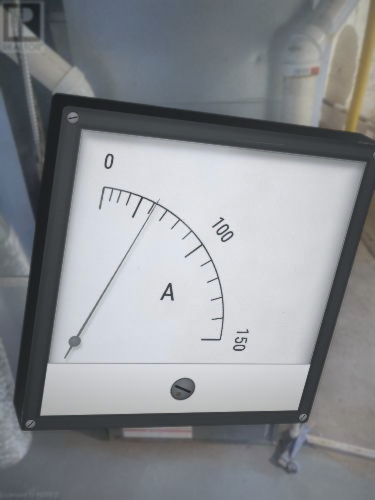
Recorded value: 60 A
